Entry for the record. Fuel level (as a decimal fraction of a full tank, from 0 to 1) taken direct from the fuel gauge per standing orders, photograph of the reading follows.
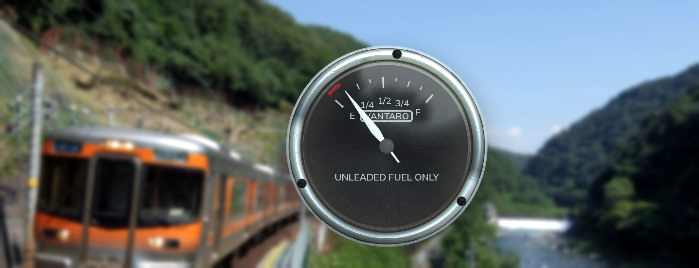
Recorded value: 0.125
